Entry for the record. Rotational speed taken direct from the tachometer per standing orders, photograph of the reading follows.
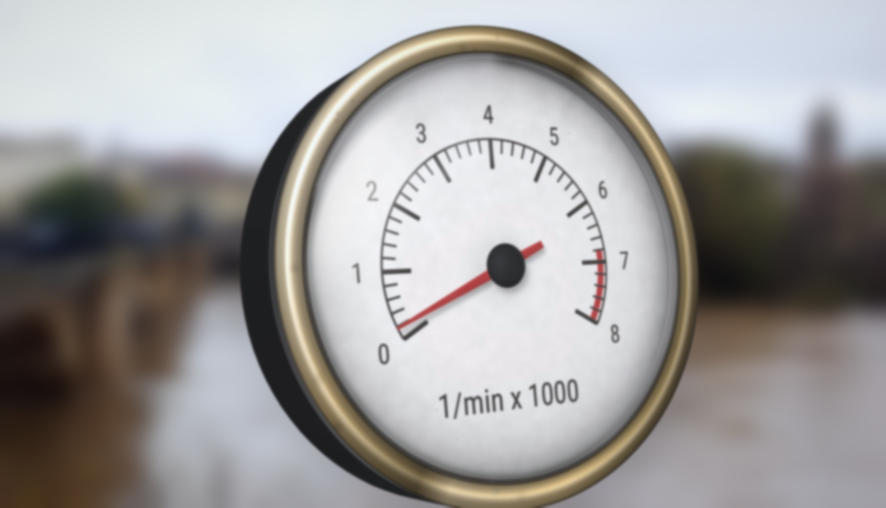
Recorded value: 200 rpm
